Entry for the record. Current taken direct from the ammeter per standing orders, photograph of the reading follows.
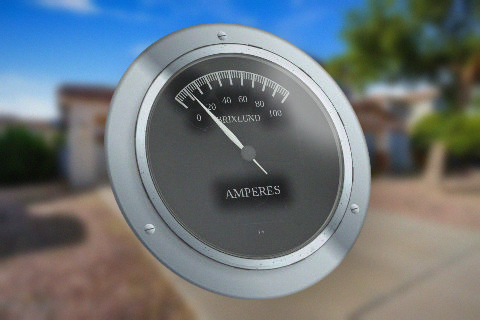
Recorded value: 10 A
